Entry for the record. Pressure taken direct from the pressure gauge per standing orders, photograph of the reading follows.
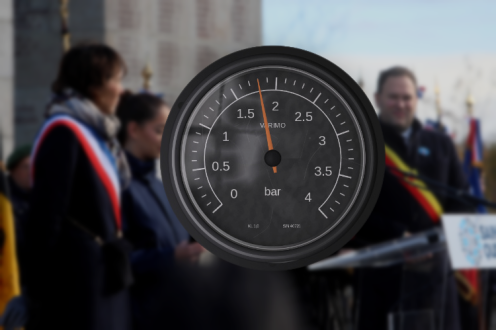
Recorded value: 1.8 bar
